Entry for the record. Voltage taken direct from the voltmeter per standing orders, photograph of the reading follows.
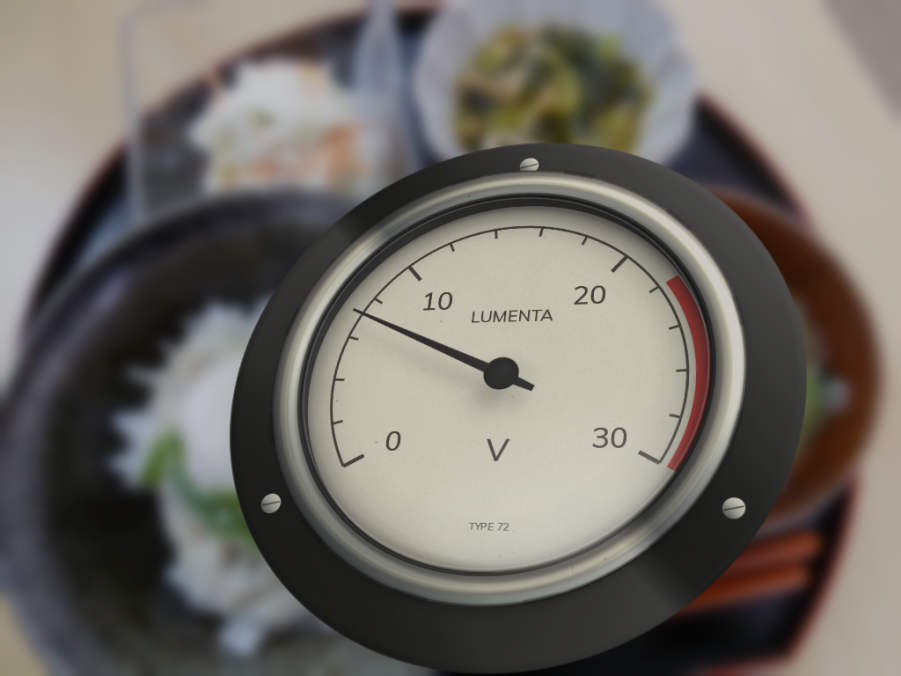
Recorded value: 7 V
